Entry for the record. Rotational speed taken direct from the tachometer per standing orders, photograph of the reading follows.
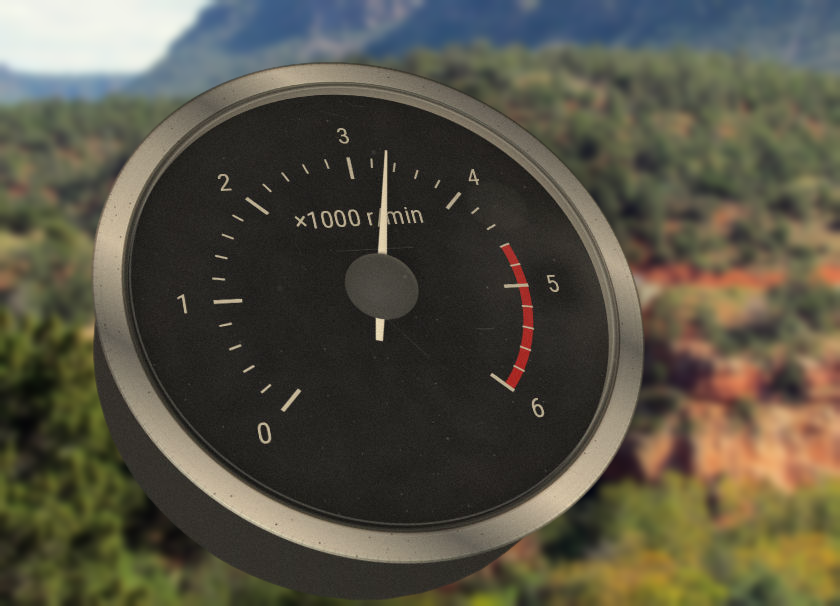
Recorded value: 3300 rpm
